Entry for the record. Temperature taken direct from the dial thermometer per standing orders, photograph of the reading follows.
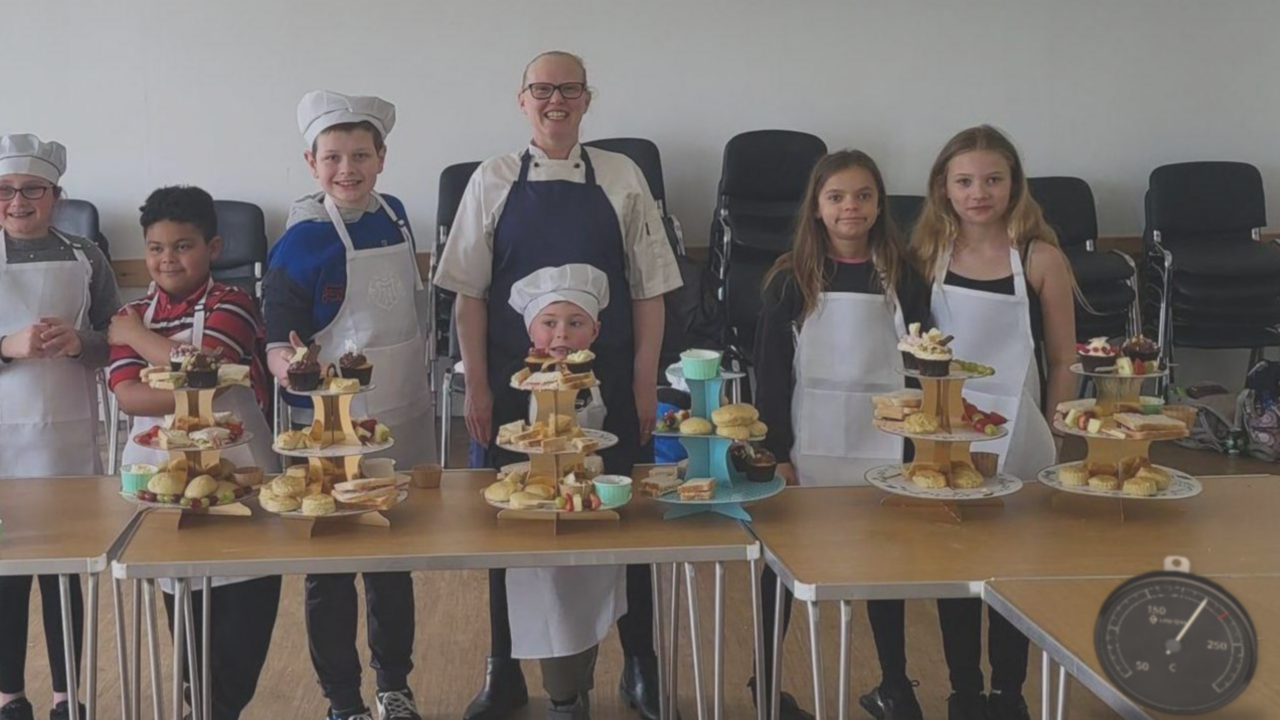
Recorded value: 200 °C
